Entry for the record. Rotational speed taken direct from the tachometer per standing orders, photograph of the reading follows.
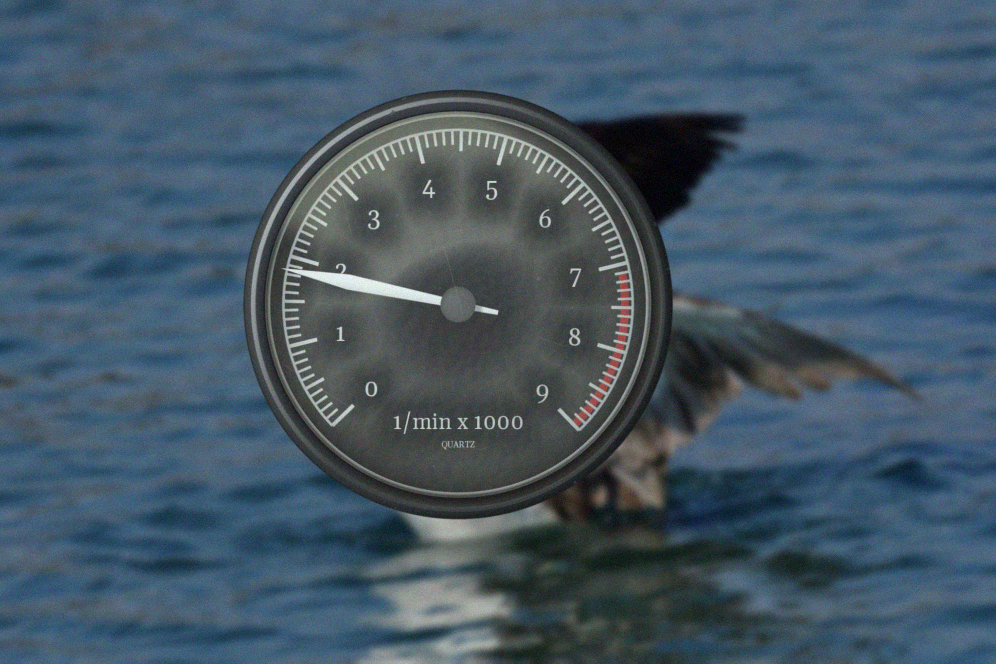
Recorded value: 1850 rpm
